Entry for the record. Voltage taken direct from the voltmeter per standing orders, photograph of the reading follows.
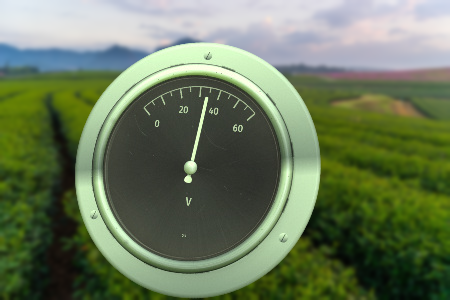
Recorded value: 35 V
